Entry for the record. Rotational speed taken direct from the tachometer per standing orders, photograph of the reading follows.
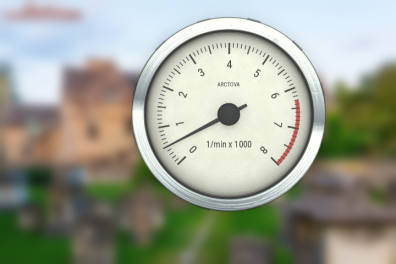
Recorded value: 500 rpm
